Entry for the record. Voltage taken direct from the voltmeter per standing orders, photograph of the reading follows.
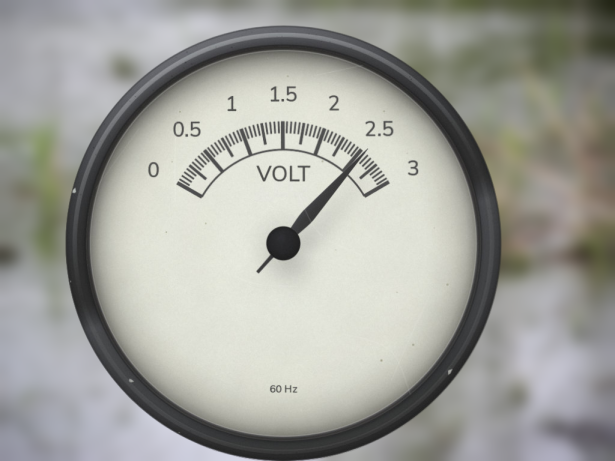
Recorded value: 2.55 V
